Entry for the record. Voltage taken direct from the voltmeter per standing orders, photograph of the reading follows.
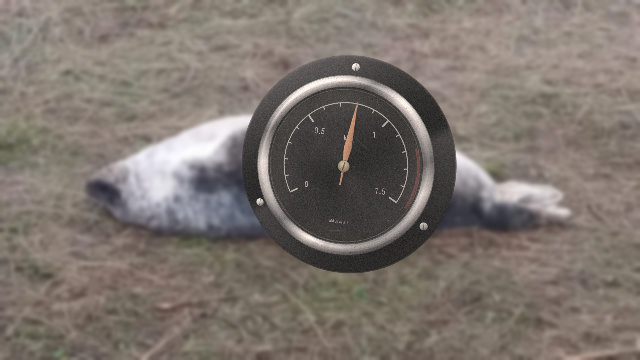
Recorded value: 0.8 kV
